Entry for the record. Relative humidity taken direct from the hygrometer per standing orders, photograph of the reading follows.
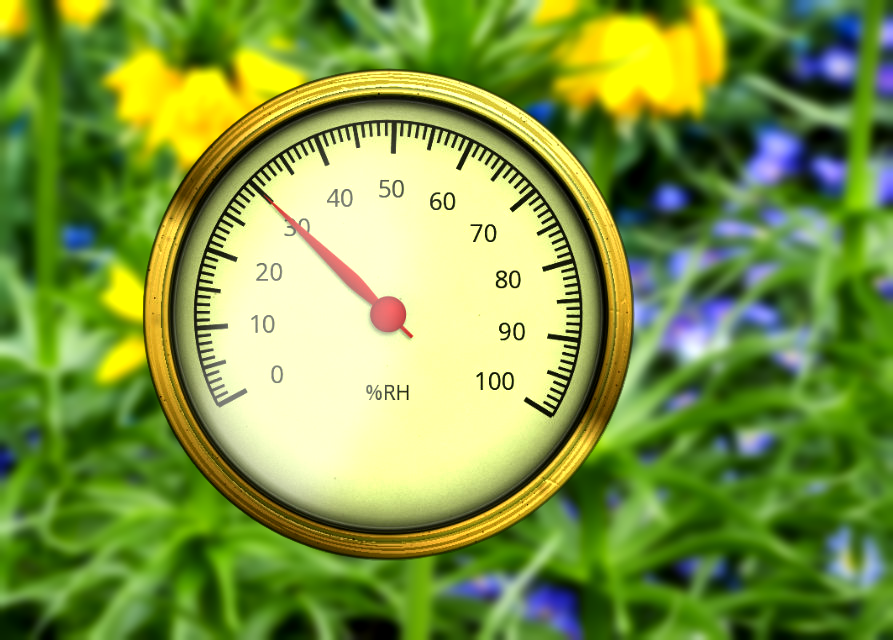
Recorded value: 30 %
